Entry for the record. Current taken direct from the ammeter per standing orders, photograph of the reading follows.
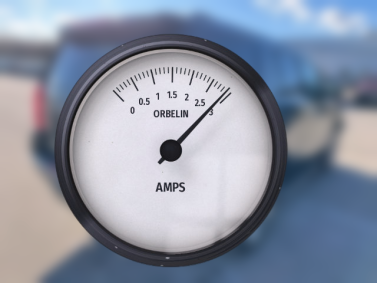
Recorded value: 2.9 A
